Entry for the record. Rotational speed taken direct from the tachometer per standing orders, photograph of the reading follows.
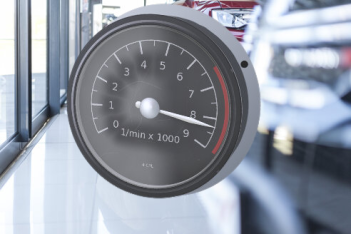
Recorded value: 8250 rpm
